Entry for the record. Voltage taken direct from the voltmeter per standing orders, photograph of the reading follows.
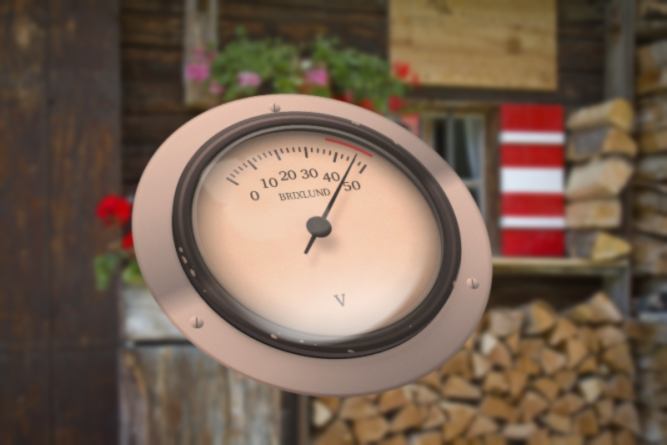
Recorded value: 46 V
